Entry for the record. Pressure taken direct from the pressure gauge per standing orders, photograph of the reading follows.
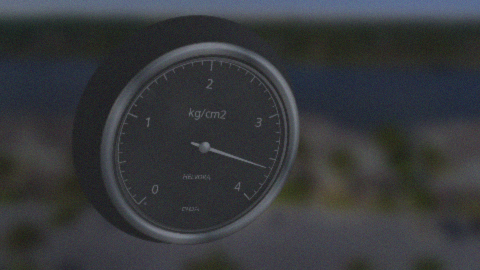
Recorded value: 3.6 kg/cm²
